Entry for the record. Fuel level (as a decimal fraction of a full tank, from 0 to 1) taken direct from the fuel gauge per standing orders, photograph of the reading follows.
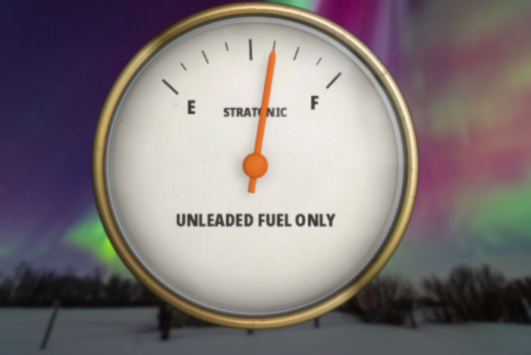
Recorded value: 0.625
